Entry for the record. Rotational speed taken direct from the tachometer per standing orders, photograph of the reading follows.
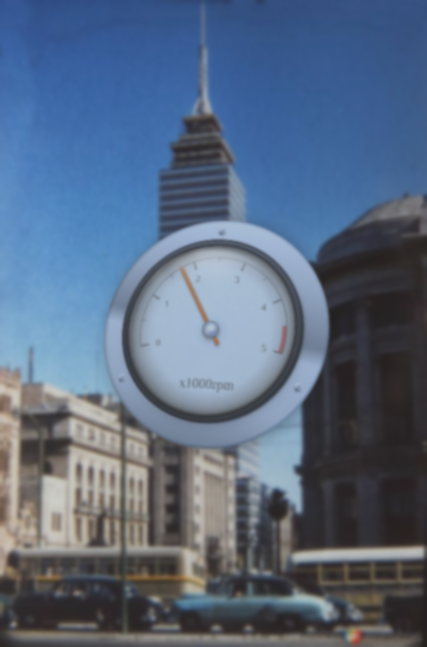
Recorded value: 1750 rpm
